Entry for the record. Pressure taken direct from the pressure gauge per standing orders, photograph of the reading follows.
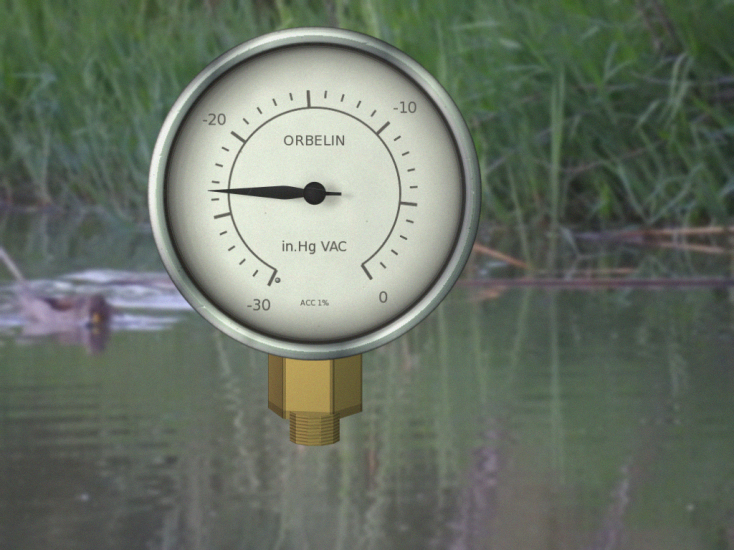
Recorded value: -23.5 inHg
